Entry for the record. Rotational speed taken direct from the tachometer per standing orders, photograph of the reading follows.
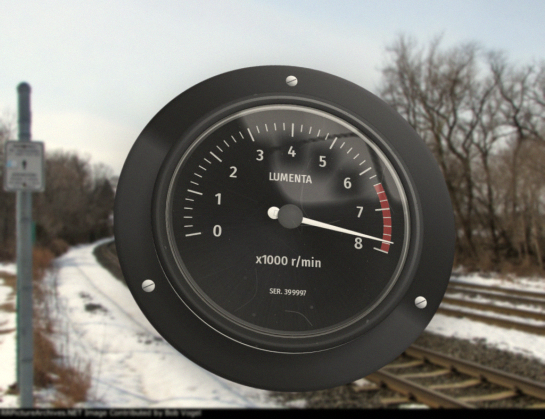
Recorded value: 7800 rpm
